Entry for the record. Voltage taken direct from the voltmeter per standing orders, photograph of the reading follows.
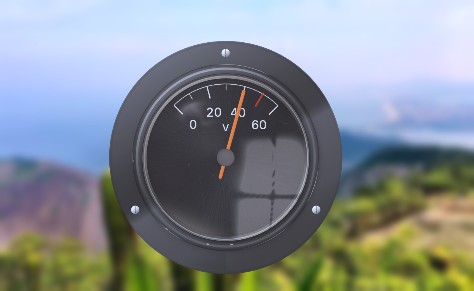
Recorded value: 40 V
